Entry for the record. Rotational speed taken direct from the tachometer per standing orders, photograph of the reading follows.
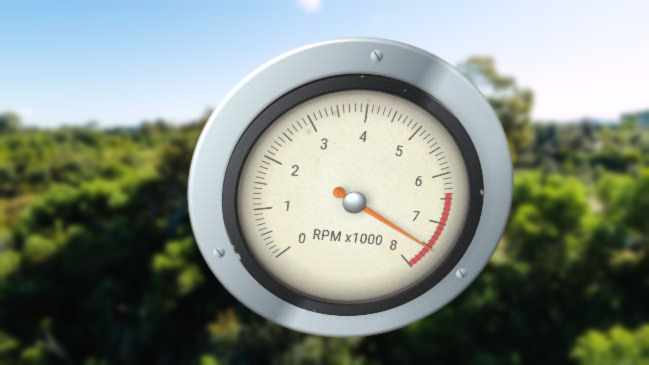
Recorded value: 7500 rpm
